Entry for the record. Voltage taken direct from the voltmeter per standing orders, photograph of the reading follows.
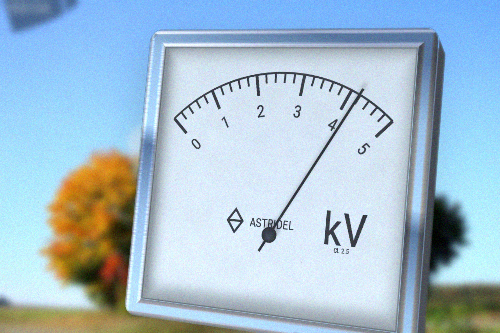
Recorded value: 4.2 kV
